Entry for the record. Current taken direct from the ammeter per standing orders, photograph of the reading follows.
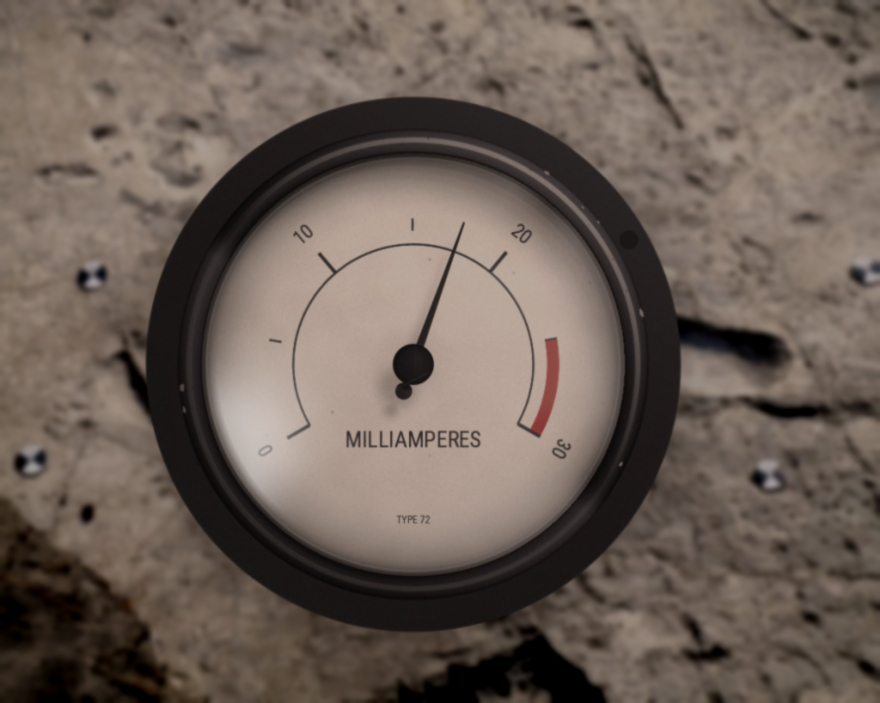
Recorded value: 17.5 mA
